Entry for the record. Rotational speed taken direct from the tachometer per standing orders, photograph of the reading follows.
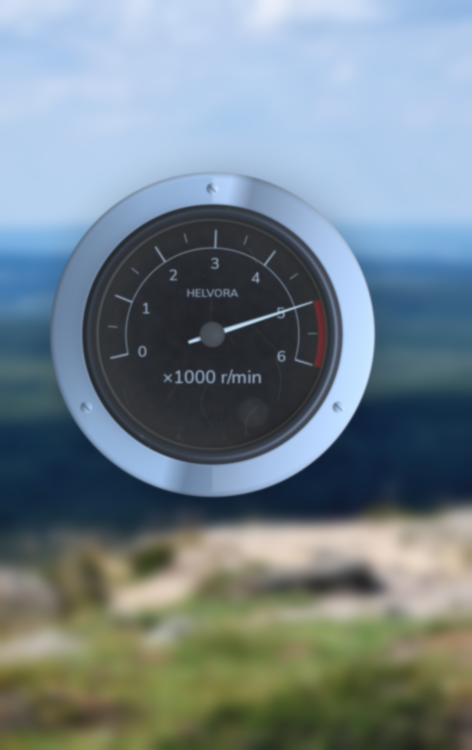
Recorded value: 5000 rpm
